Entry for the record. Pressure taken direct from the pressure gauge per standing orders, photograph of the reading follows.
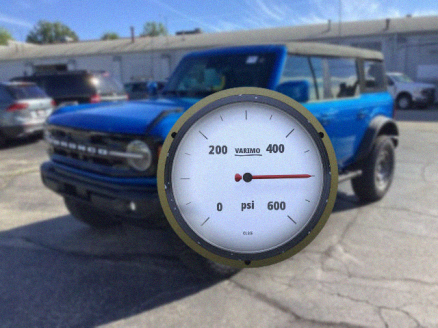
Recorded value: 500 psi
